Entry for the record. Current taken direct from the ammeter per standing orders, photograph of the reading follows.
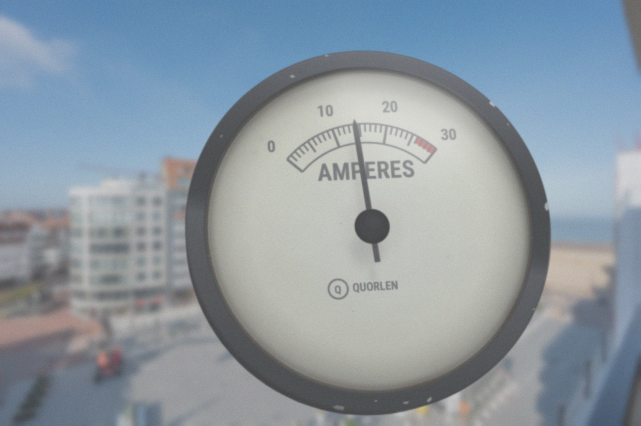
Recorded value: 14 A
